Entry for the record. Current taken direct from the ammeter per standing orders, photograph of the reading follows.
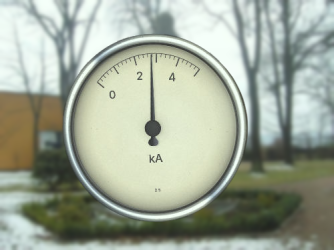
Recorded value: 2.8 kA
